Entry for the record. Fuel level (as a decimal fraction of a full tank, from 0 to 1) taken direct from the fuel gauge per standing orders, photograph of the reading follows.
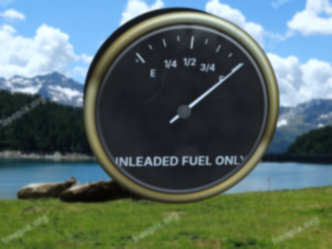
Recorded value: 1
